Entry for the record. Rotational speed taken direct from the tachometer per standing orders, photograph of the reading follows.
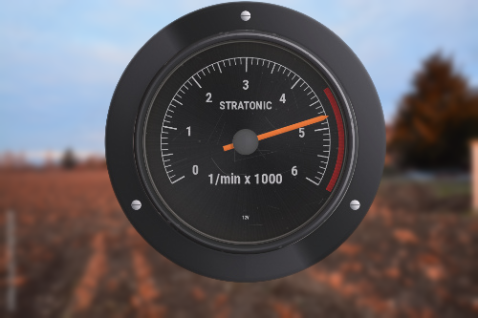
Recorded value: 4800 rpm
